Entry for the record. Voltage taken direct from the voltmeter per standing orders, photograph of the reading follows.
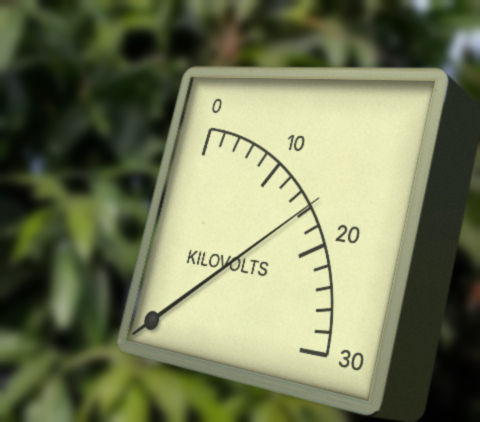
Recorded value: 16 kV
